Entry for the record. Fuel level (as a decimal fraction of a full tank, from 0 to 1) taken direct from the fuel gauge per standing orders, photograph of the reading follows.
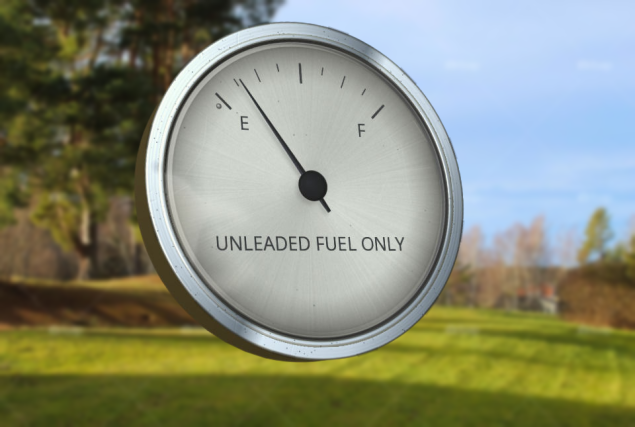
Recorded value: 0.125
